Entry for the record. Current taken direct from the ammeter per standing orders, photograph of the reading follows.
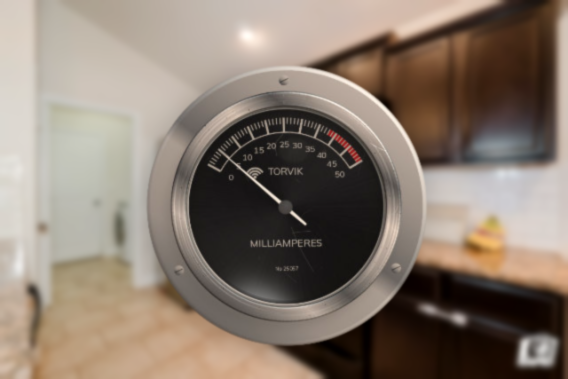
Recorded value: 5 mA
